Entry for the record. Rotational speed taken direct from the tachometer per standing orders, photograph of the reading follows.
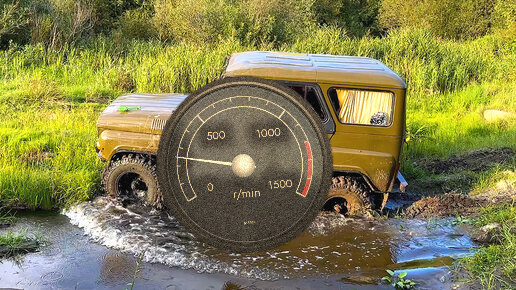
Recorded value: 250 rpm
